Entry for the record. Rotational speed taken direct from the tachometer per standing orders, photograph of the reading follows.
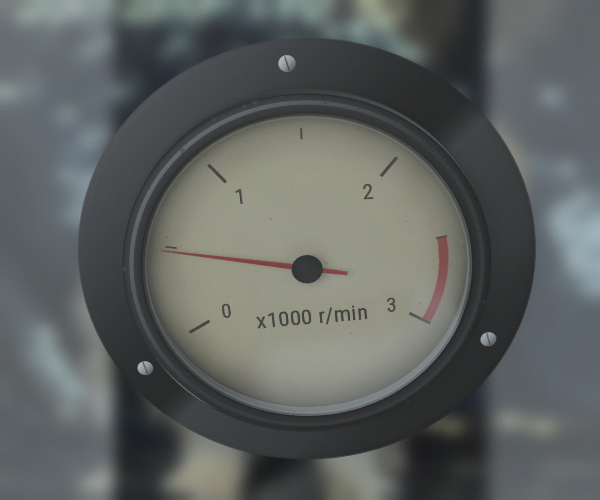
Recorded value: 500 rpm
